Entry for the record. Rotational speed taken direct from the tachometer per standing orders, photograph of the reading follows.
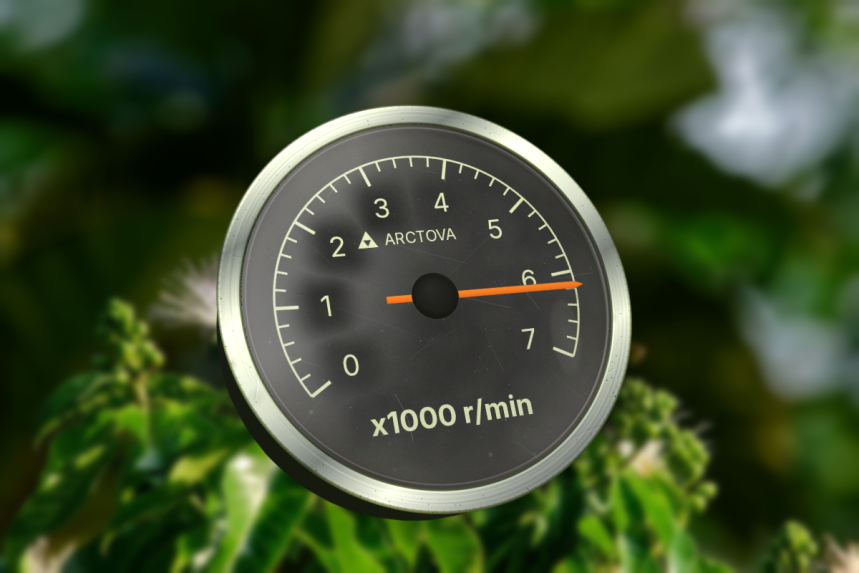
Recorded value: 6200 rpm
